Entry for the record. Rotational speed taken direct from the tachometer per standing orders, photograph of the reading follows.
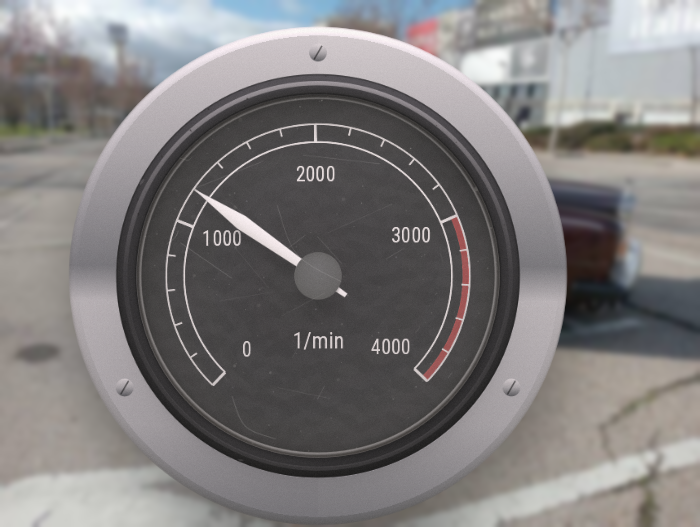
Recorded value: 1200 rpm
